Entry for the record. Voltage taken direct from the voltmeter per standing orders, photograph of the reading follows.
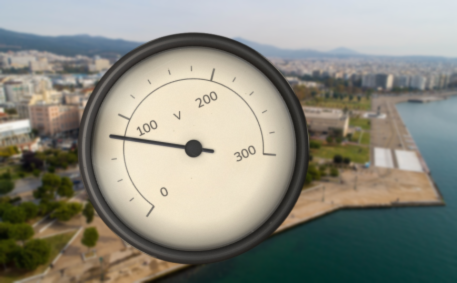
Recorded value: 80 V
